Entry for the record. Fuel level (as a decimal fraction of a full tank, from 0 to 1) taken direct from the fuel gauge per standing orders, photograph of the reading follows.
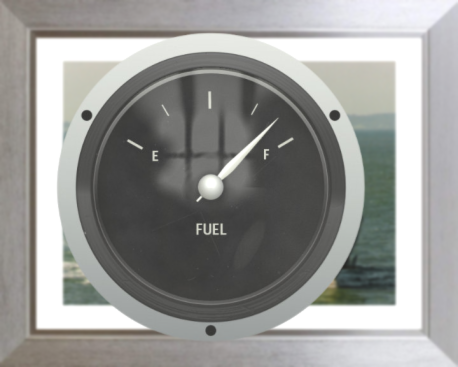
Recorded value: 0.875
